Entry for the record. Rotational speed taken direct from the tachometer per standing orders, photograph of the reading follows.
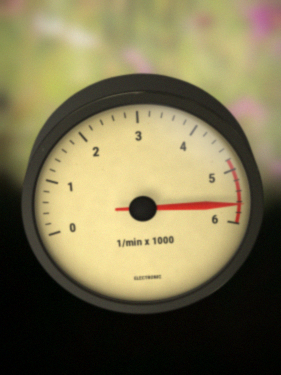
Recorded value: 5600 rpm
